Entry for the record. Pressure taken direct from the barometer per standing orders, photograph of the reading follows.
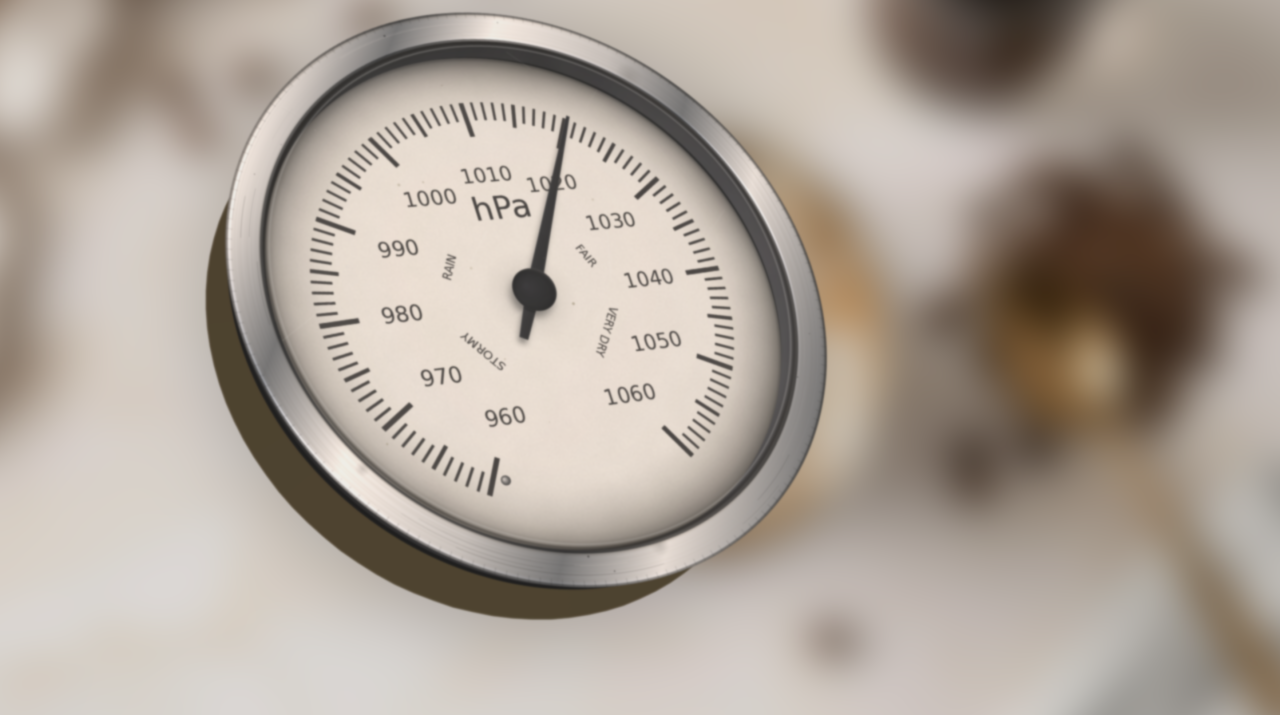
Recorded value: 1020 hPa
